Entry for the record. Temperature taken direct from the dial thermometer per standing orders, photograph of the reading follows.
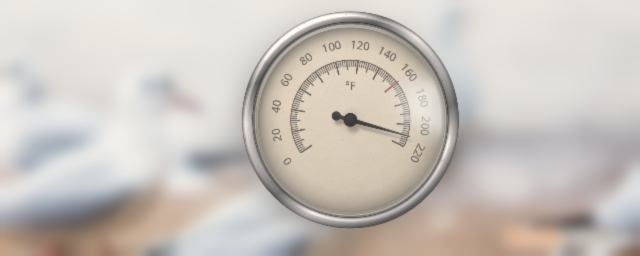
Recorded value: 210 °F
